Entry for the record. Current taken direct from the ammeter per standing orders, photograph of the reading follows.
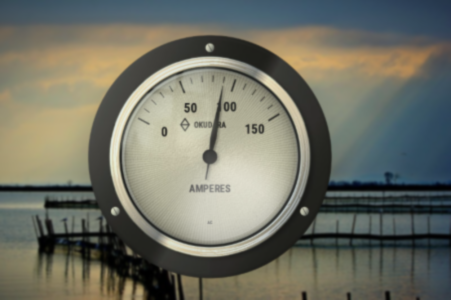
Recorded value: 90 A
